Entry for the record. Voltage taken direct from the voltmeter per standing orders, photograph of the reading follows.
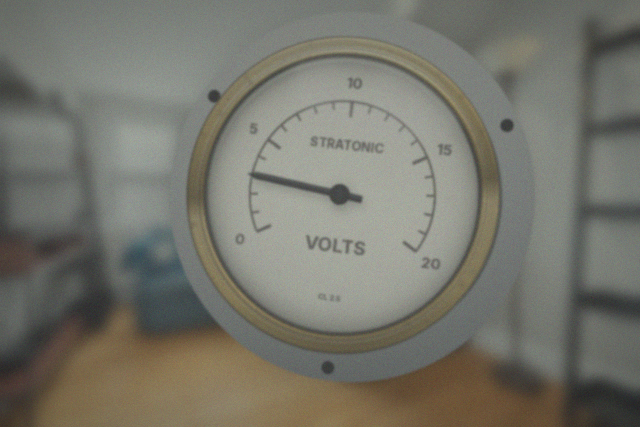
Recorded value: 3 V
